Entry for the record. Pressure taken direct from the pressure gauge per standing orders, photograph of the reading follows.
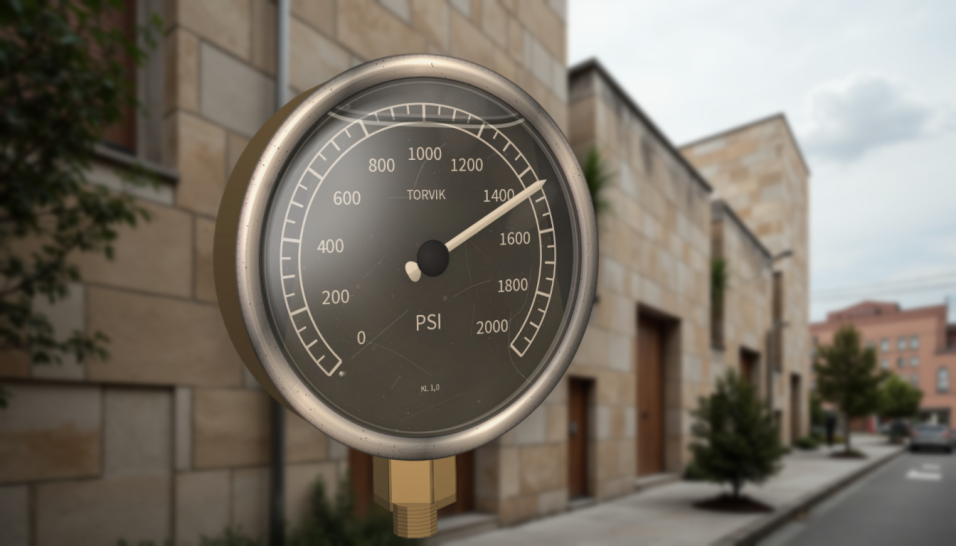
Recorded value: 1450 psi
